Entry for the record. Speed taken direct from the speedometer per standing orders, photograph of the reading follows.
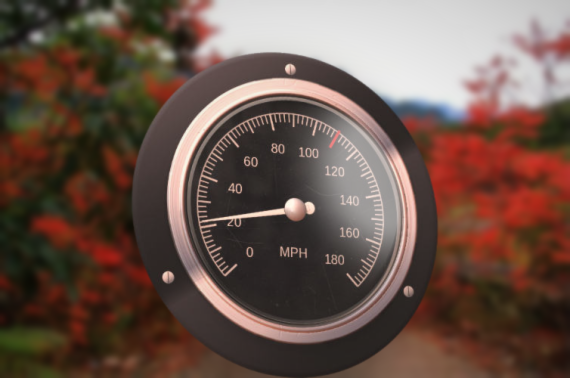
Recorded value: 22 mph
